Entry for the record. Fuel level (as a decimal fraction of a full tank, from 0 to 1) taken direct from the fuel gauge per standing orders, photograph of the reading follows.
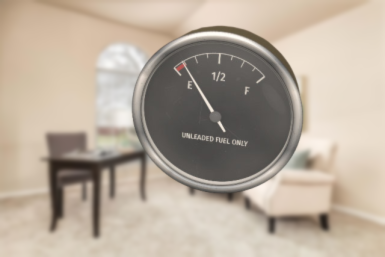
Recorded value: 0.125
